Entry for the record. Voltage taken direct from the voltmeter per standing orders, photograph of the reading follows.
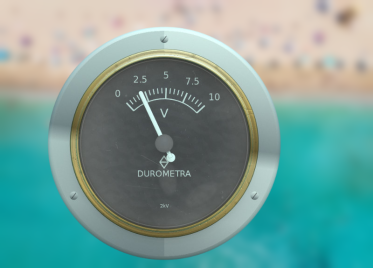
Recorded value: 2 V
